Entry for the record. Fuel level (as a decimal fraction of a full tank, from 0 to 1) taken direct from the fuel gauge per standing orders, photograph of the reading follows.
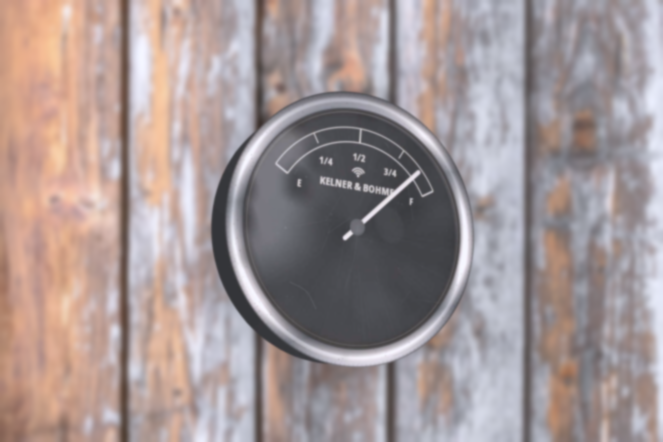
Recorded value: 0.875
